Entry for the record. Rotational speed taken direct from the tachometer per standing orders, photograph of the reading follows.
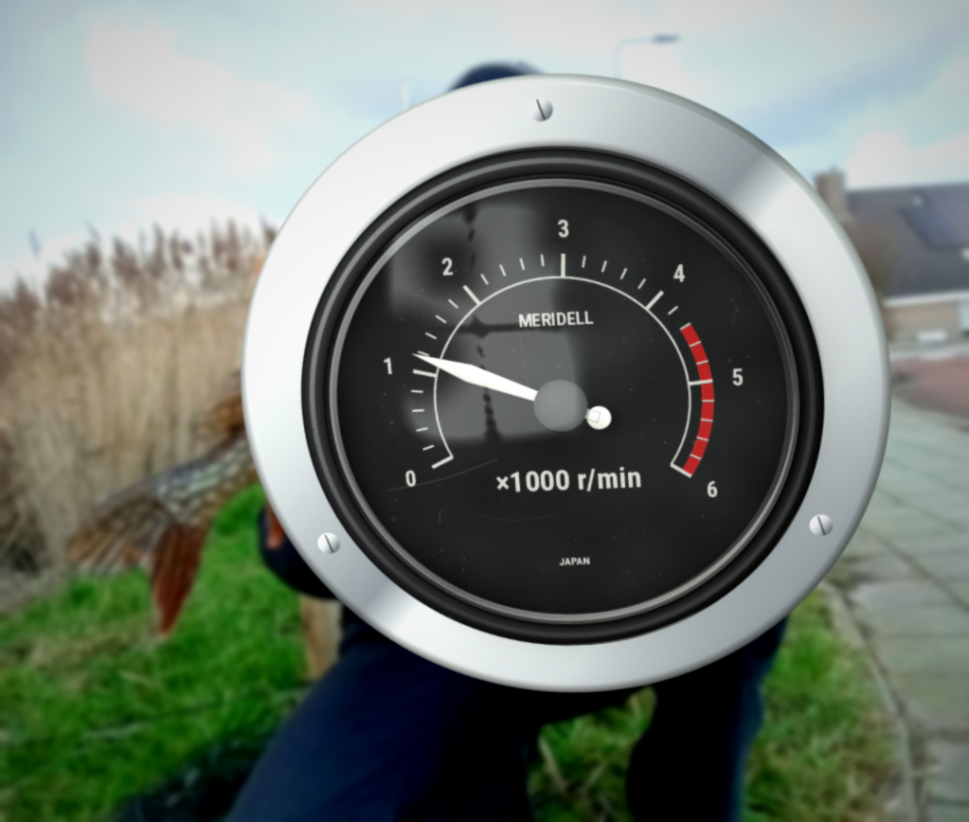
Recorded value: 1200 rpm
